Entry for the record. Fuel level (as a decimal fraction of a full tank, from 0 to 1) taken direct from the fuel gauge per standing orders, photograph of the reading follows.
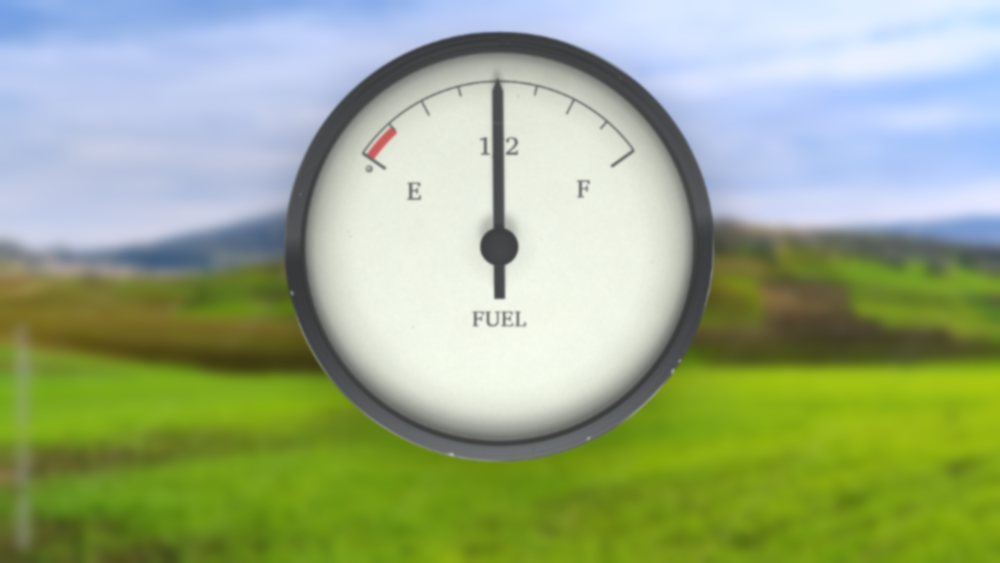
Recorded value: 0.5
